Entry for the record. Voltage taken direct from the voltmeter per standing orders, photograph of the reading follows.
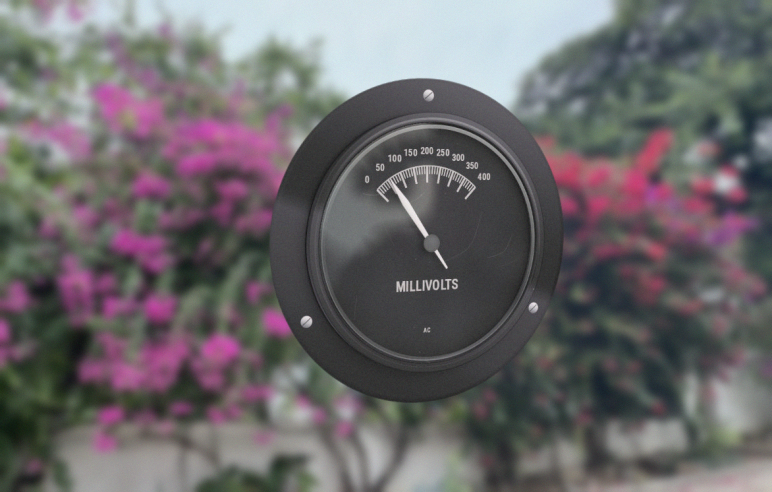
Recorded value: 50 mV
